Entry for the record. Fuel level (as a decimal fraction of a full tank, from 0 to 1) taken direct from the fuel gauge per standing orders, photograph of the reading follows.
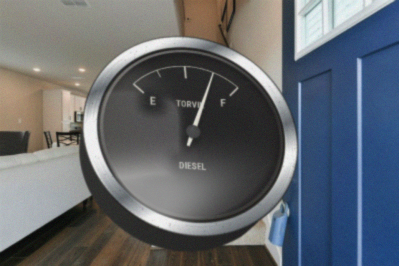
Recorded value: 0.75
